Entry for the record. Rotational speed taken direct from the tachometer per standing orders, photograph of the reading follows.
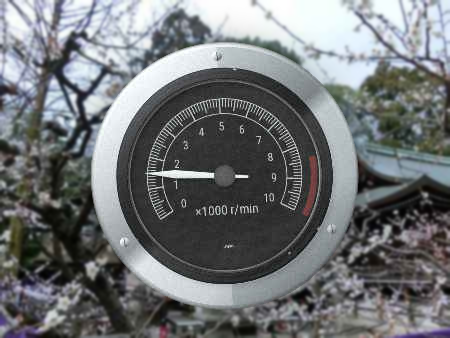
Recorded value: 1500 rpm
